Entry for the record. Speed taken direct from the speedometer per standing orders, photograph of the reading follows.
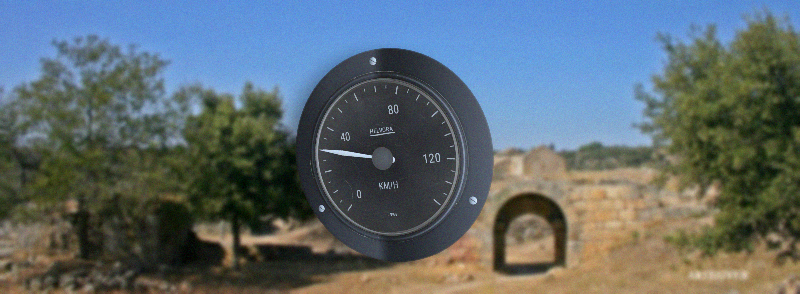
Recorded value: 30 km/h
